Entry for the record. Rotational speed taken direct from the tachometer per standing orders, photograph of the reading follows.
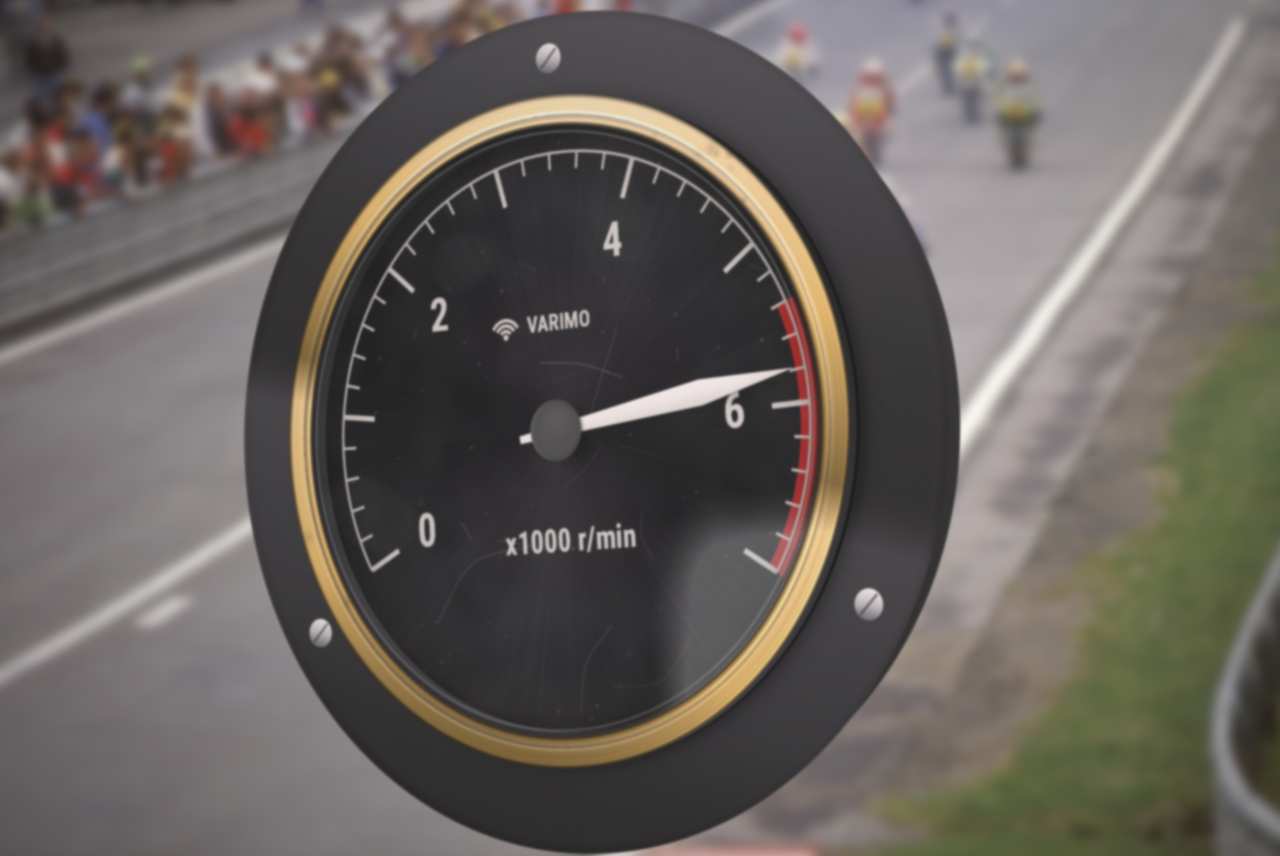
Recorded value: 5800 rpm
